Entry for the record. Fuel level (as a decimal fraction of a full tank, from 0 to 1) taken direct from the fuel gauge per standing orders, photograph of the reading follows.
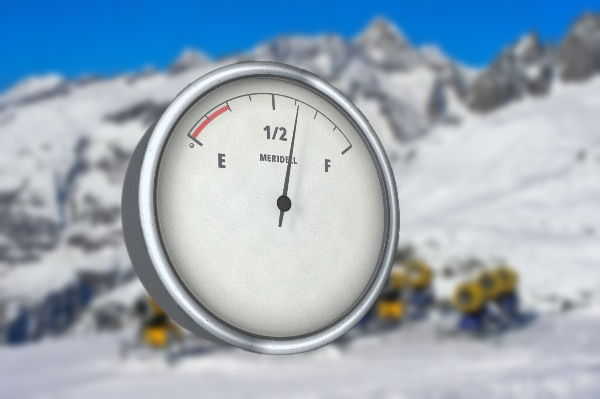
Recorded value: 0.625
